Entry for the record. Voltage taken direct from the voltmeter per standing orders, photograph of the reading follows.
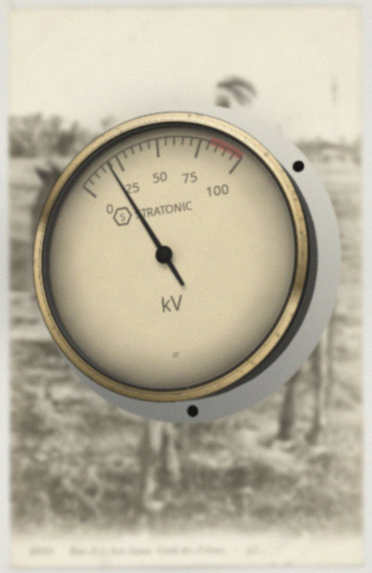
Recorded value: 20 kV
